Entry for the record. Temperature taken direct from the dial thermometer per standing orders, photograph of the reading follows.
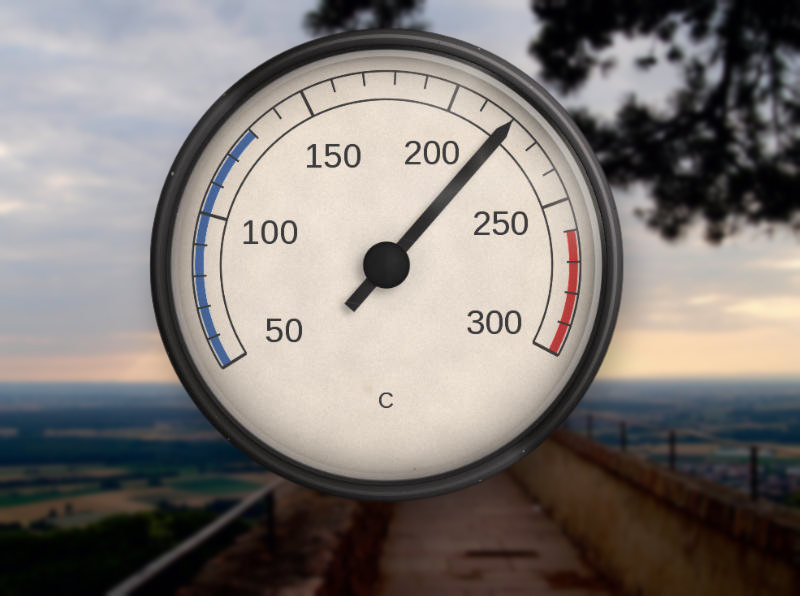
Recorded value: 220 °C
